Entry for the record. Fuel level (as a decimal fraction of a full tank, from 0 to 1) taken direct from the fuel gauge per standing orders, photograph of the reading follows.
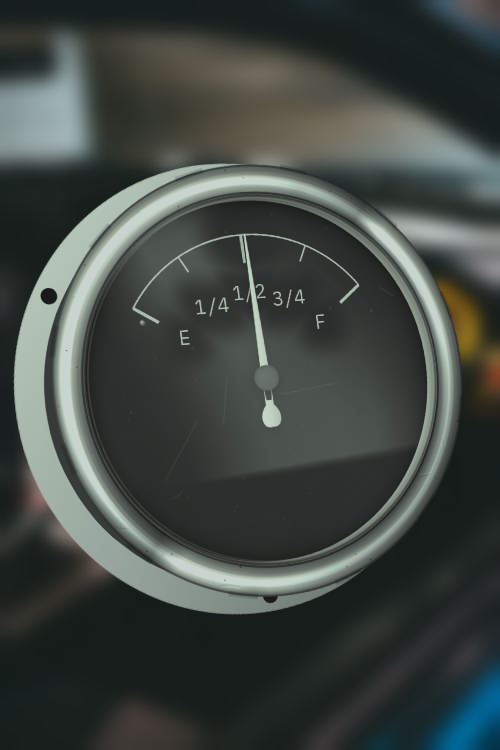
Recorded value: 0.5
